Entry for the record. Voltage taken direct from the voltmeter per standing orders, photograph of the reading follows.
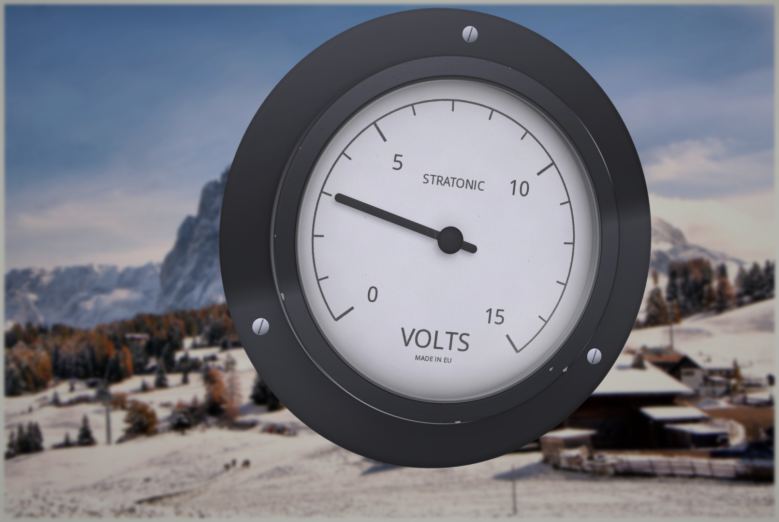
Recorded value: 3 V
